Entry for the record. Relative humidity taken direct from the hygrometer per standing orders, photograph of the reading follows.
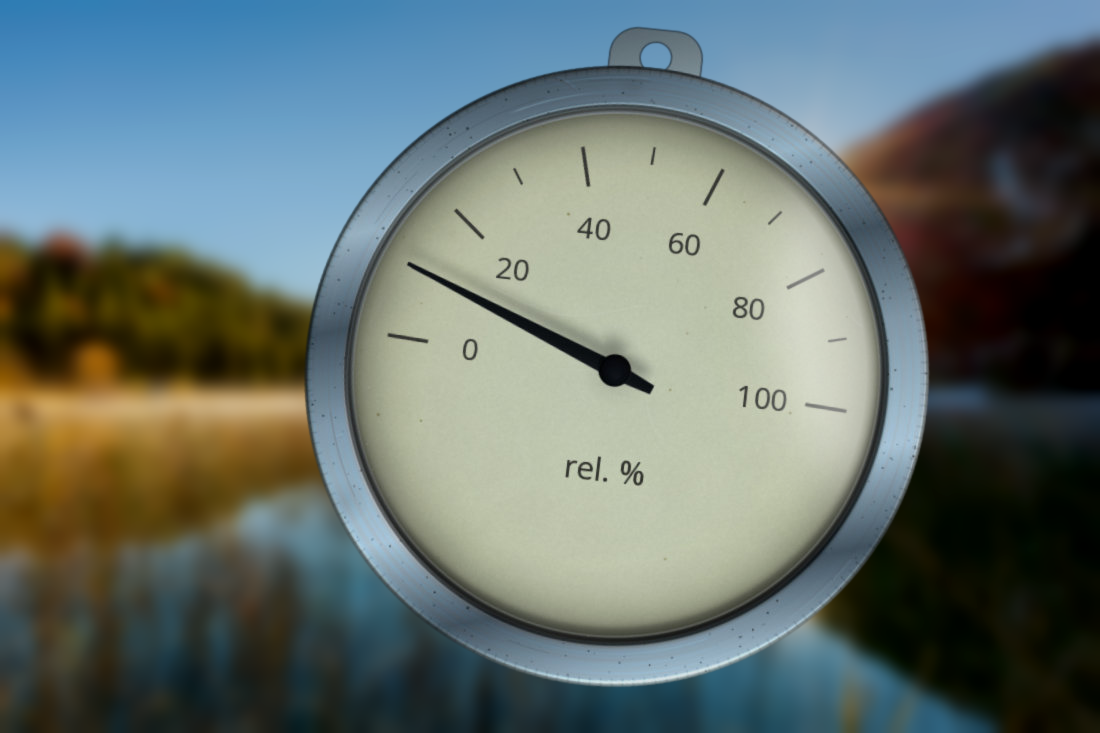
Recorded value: 10 %
